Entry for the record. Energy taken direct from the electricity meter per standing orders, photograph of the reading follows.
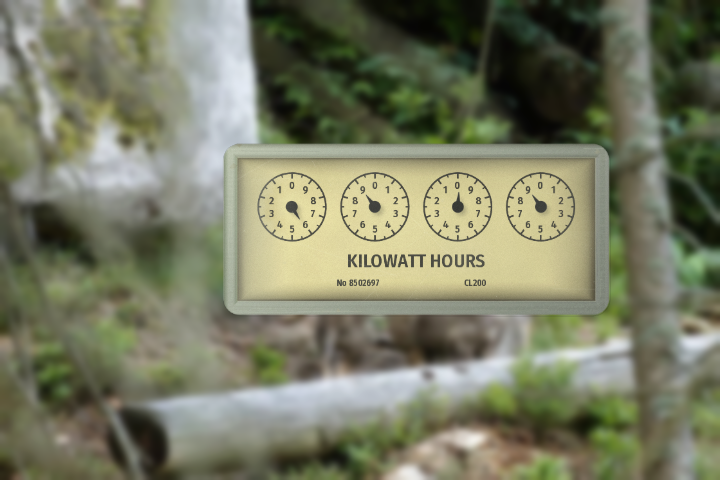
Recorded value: 5899 kWh
